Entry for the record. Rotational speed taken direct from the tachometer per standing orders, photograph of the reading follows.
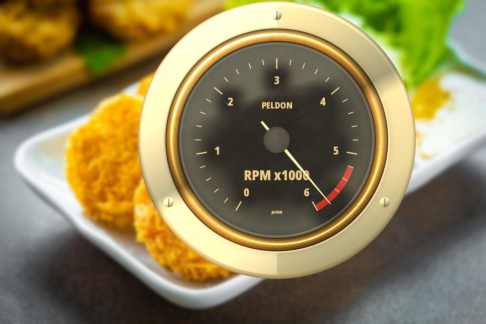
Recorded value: 5800 rpm
